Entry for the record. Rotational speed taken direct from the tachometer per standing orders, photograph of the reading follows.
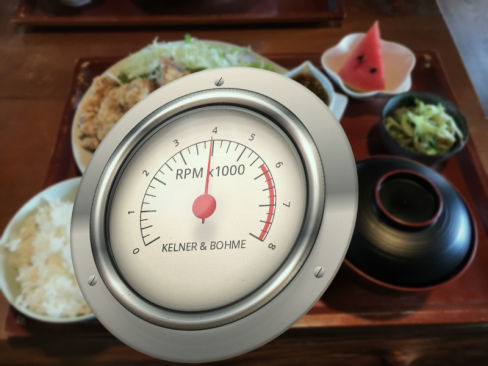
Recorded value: 4000 rpm
